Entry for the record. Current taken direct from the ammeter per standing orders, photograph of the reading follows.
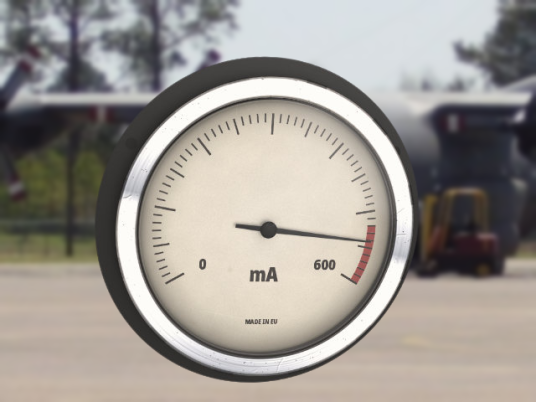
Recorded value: 540 mA
